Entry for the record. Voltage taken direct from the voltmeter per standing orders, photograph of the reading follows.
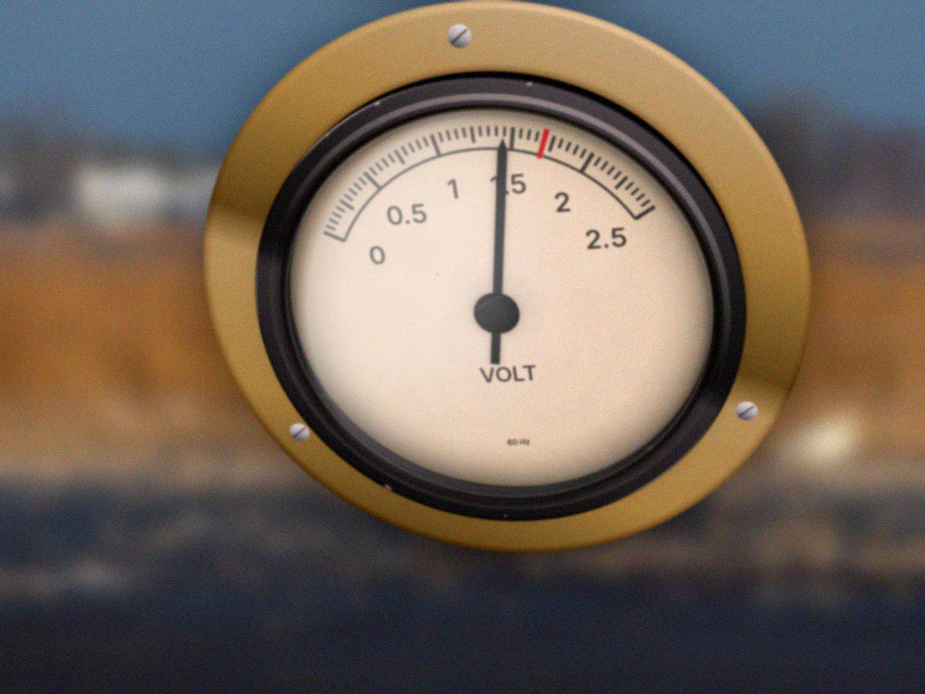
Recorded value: 1.45 V
